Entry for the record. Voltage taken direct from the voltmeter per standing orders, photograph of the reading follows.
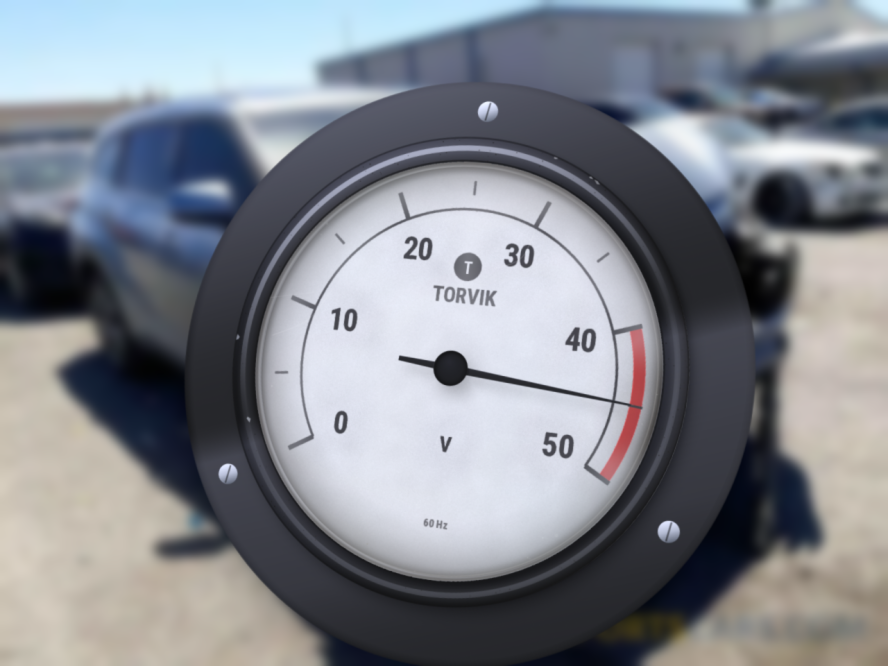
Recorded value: 45 V
